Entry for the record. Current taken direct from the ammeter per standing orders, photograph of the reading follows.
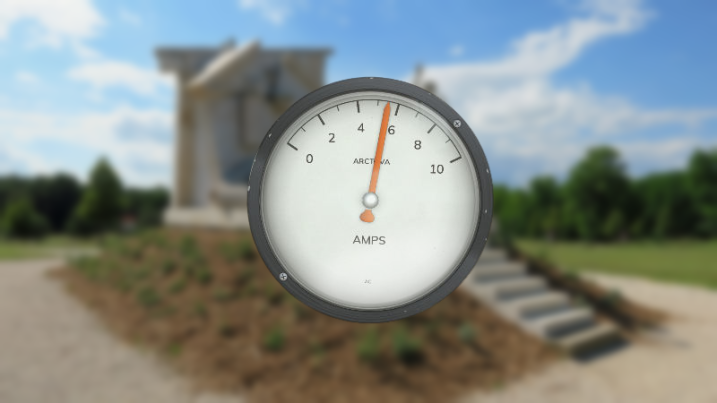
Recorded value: 5.5 A
